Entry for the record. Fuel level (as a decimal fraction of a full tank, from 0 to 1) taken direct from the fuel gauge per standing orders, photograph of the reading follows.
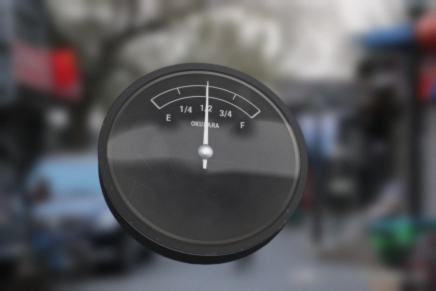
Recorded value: 0.5
